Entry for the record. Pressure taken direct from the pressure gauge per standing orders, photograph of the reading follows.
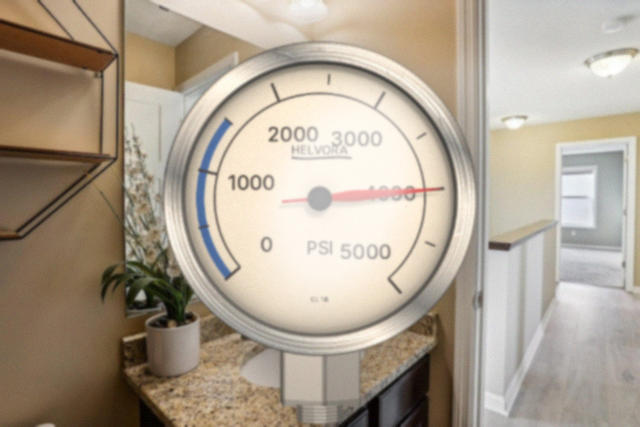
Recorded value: 4000 psi
